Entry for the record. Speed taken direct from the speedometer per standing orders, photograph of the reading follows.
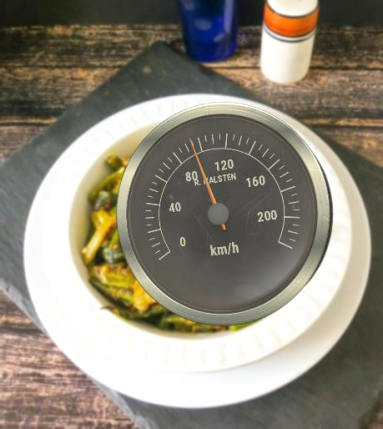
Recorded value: 95 km/h
